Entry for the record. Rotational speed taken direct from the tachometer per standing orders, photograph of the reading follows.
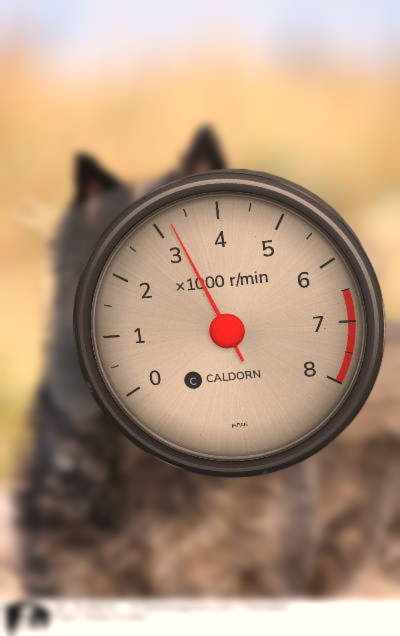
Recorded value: 3250 rpm
